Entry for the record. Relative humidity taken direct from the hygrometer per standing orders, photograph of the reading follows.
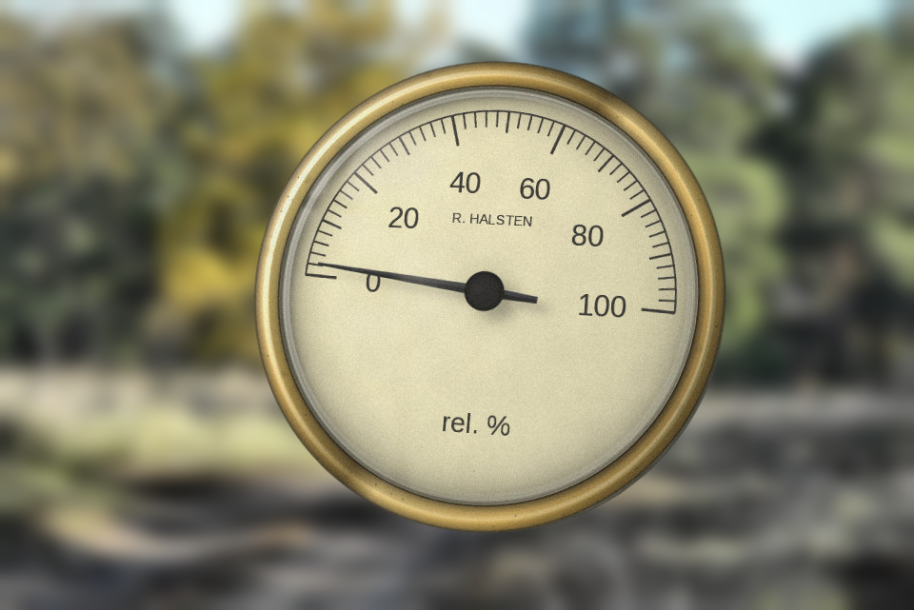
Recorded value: 2 %
